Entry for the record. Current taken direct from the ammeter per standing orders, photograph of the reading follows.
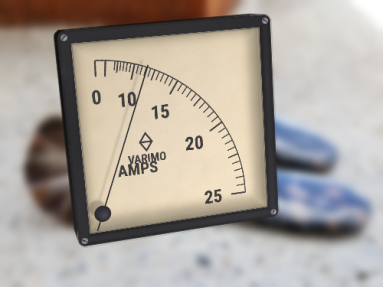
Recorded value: 11.5 A
